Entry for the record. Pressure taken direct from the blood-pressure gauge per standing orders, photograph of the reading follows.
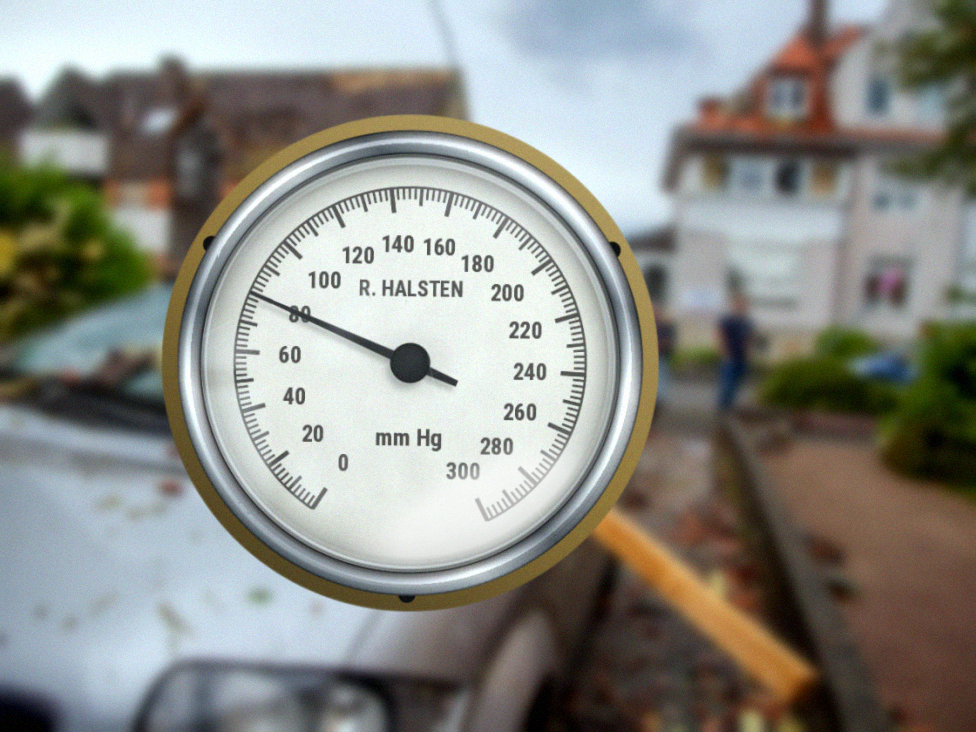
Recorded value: 80 mmHg
